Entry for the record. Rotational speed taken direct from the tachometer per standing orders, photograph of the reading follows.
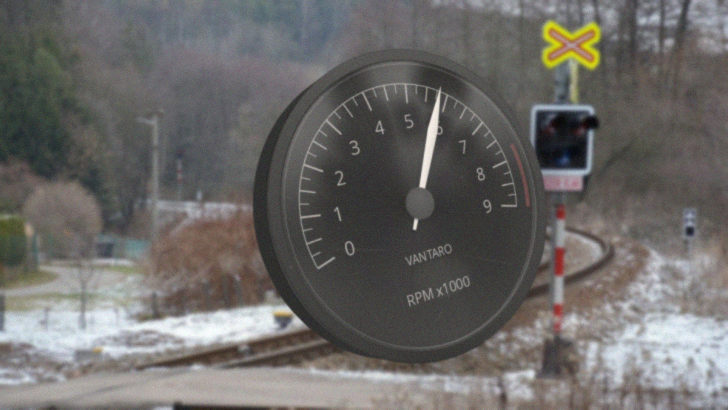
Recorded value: 5750 rpm
